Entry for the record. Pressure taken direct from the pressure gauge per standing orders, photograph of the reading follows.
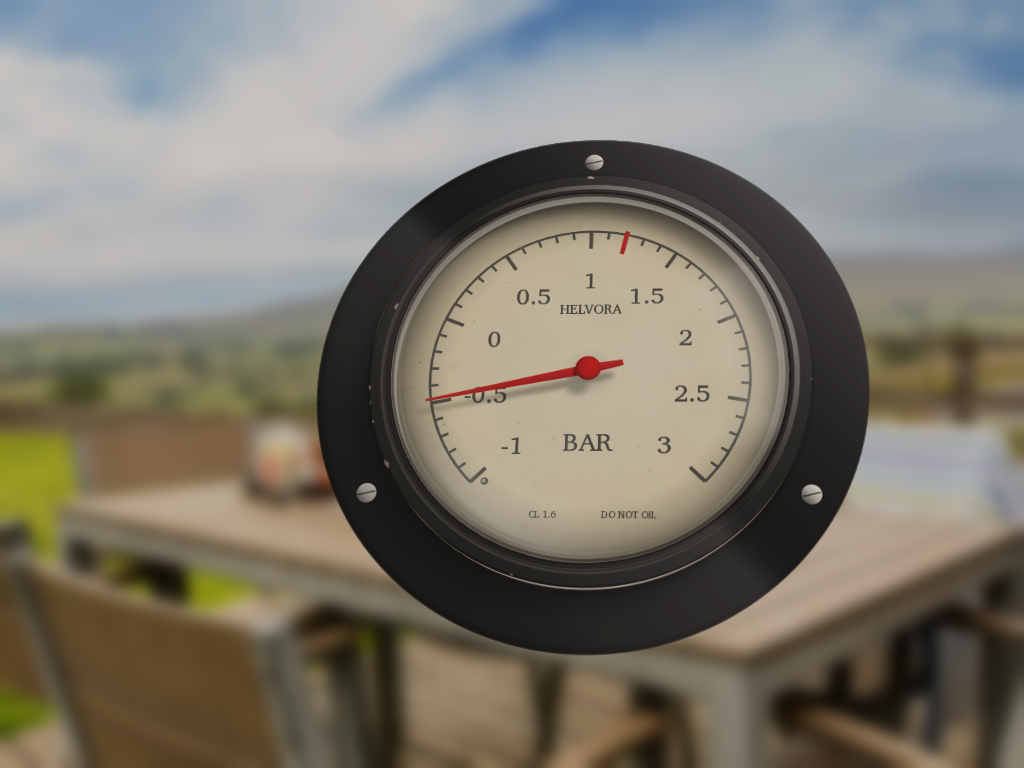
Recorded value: -0.5 bar
